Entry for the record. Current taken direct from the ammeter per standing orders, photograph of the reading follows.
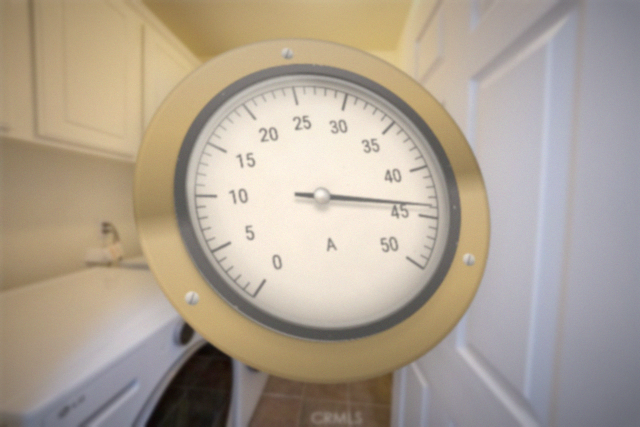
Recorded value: 44 A
